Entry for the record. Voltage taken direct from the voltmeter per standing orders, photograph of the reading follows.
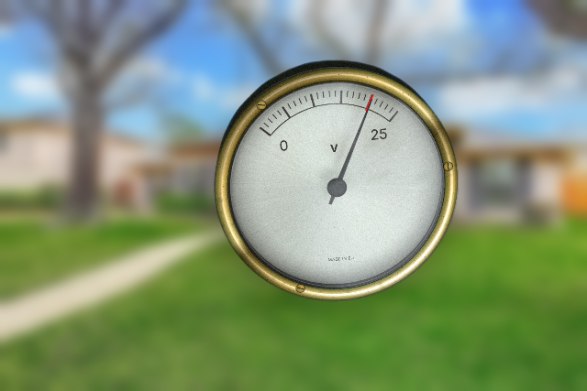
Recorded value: 20 V
